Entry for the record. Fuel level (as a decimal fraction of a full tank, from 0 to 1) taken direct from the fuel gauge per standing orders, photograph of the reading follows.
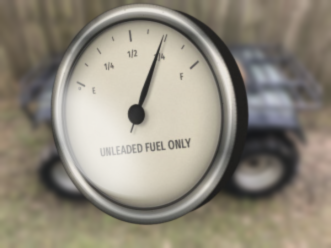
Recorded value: 0.75
